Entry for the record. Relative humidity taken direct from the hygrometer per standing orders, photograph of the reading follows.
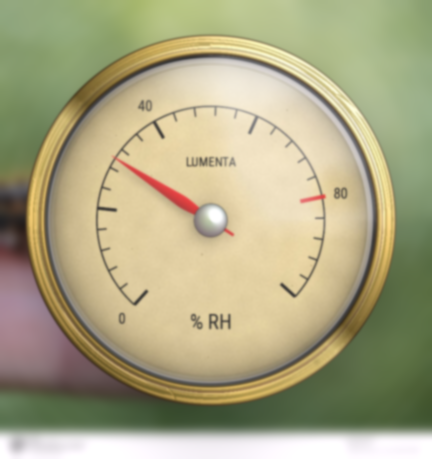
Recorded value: 30 %
